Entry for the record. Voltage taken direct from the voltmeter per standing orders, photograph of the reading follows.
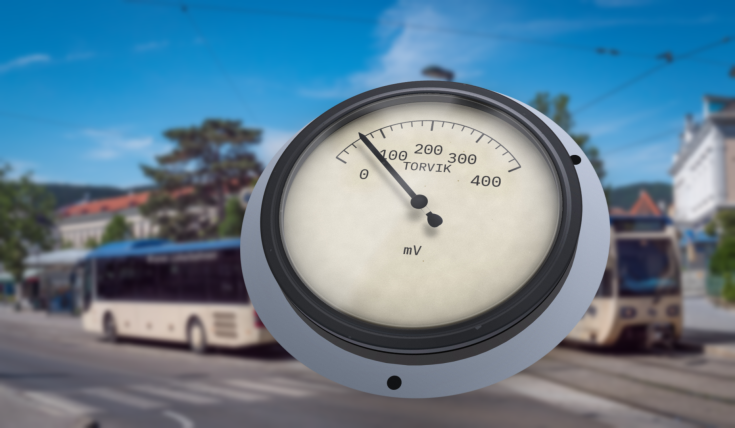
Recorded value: 60 mV
